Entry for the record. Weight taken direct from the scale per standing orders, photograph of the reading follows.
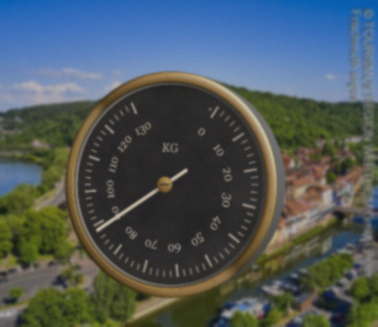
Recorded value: 88 kg
